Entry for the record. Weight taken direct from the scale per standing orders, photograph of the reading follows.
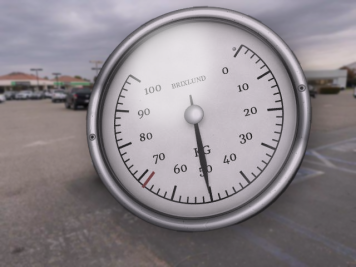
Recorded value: 50 kg
